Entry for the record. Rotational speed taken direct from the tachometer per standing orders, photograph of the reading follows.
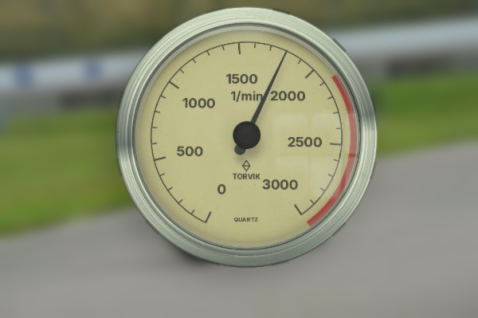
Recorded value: 1800 rpm
